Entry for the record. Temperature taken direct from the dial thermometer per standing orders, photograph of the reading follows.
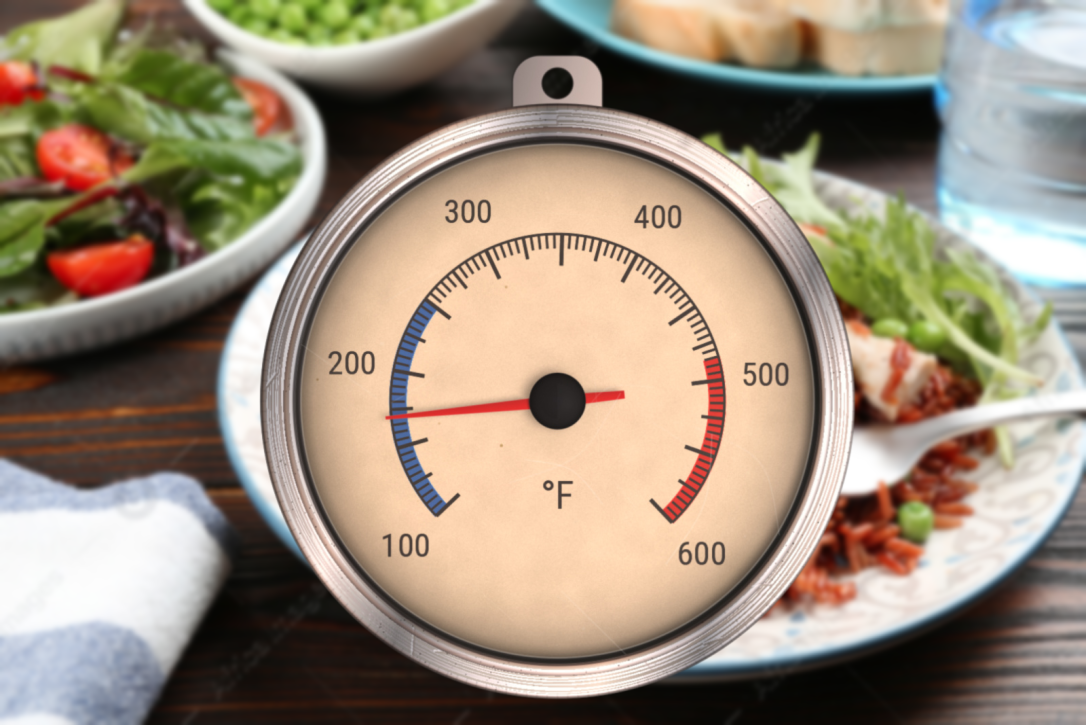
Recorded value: 170 °F
